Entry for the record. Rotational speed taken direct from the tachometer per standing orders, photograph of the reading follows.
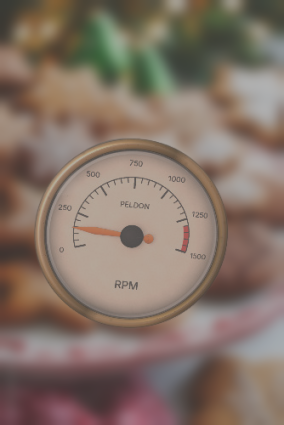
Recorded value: 150 rpm
